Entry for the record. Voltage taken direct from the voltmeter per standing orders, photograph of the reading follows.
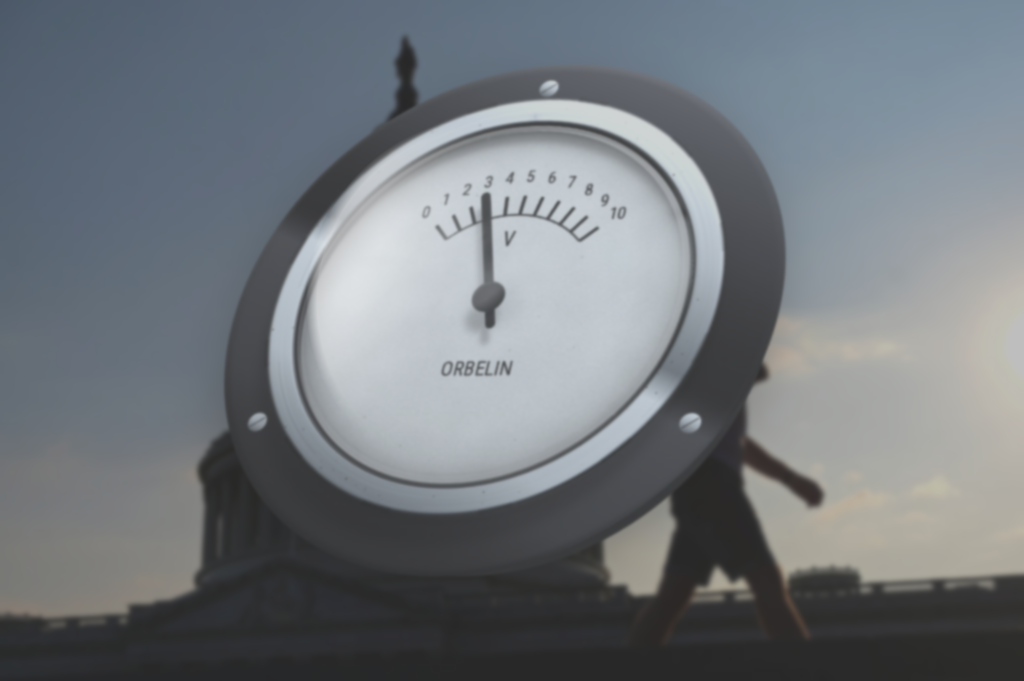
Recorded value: 3 V
